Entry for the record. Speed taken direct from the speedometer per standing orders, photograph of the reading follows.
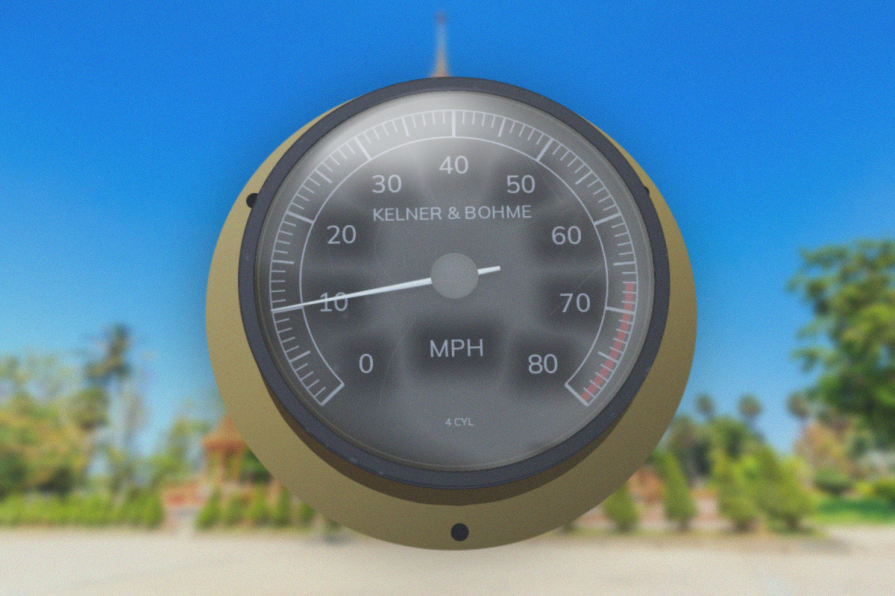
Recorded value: 10 mph
